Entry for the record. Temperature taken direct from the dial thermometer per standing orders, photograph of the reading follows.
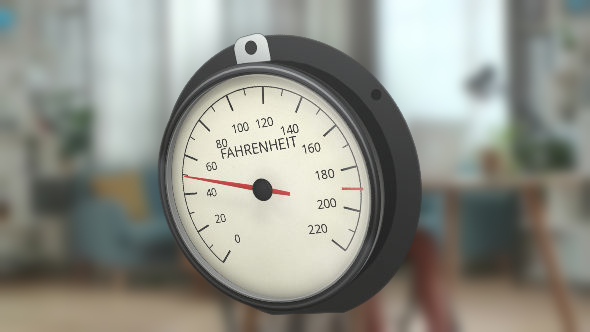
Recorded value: 50 °F
